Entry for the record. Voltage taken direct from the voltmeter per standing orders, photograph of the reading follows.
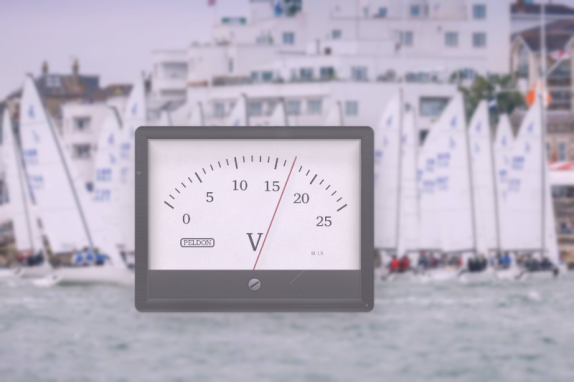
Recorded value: 17 V
